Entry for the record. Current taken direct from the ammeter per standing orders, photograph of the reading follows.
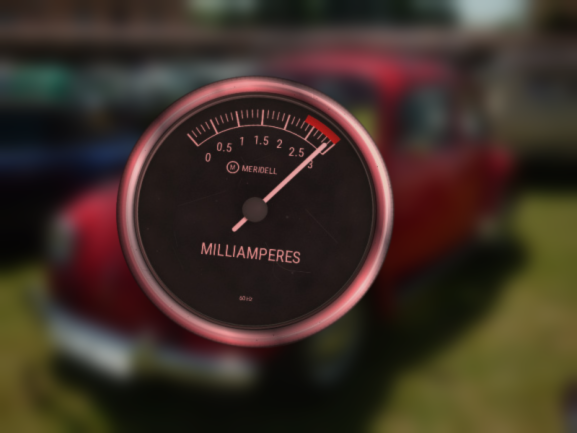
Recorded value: 2.9 mA
